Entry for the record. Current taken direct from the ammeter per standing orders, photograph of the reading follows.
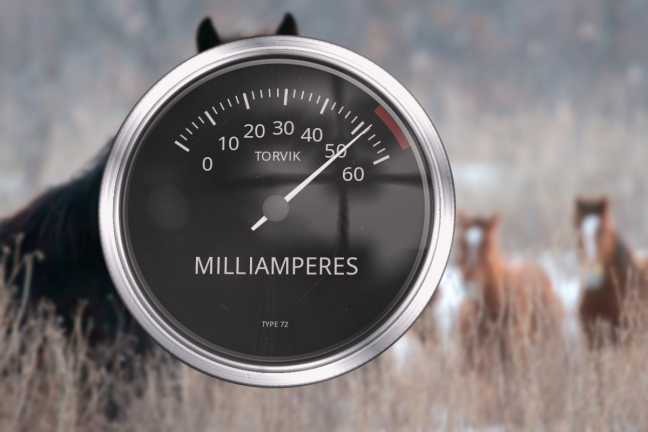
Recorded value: 52 mA
